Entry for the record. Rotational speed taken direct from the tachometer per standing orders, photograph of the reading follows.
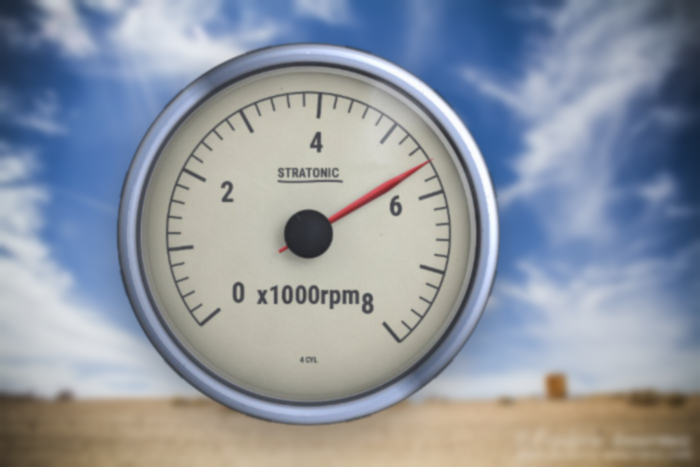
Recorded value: 5600 rpm
